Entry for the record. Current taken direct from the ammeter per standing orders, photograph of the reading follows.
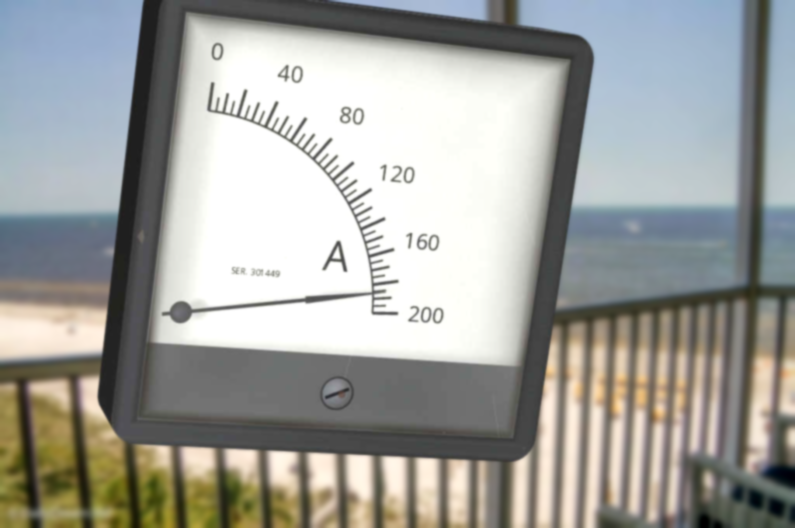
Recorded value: 185 A
